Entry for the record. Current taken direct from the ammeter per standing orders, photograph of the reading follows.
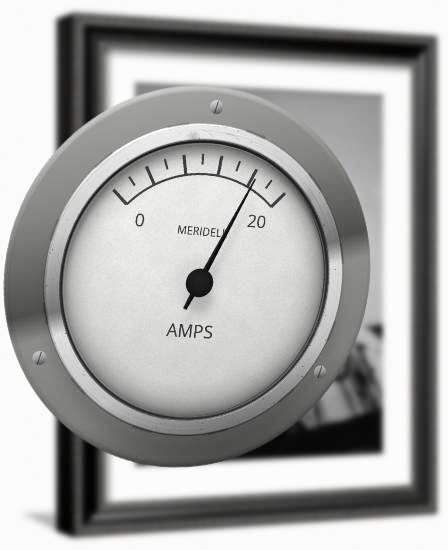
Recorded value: 16 A
